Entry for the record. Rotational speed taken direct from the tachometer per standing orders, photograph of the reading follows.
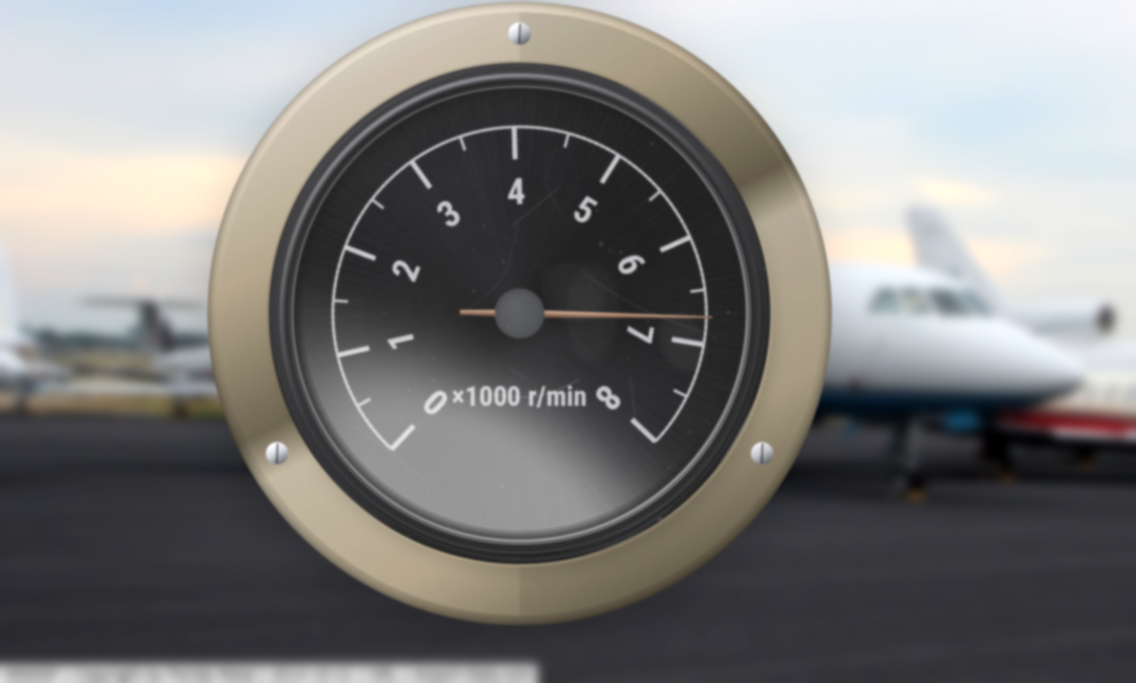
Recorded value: 6750 rpm
